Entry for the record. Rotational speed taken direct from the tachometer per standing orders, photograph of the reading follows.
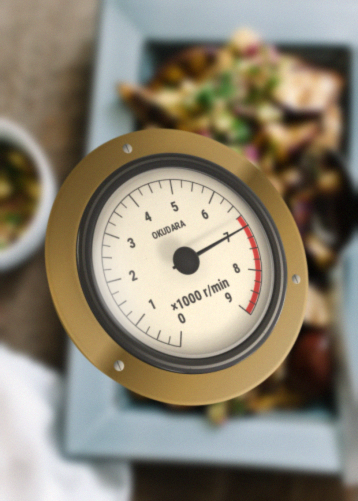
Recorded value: 7000 rpm
